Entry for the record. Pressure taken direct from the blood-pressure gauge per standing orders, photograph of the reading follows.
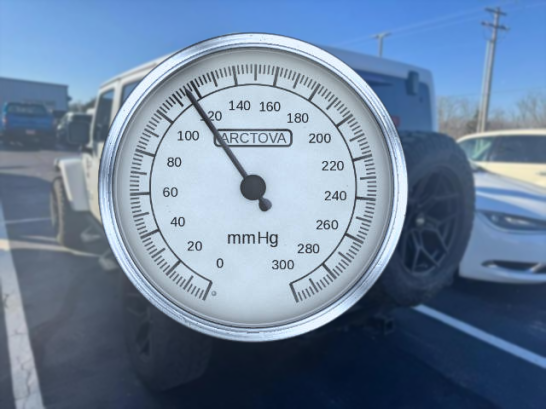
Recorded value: 116 mmHg
